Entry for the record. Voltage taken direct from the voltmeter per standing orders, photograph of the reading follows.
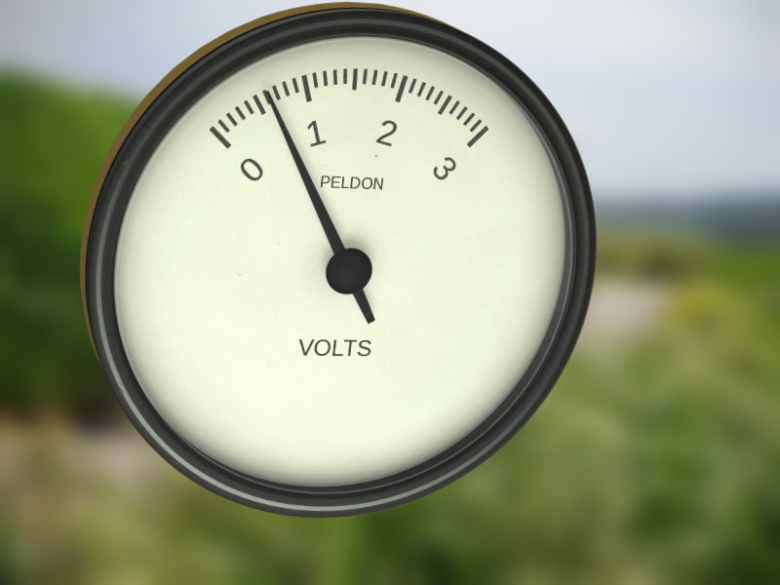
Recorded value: 0.6 V
